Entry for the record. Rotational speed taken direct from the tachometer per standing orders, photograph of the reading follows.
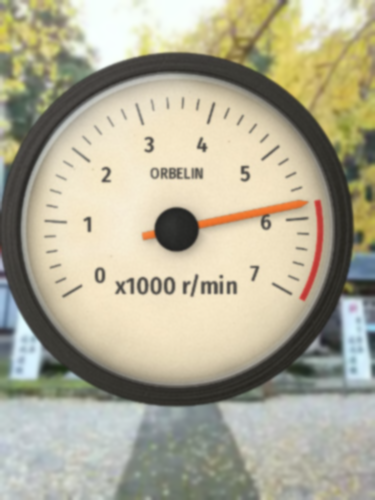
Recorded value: 5800 rpm
